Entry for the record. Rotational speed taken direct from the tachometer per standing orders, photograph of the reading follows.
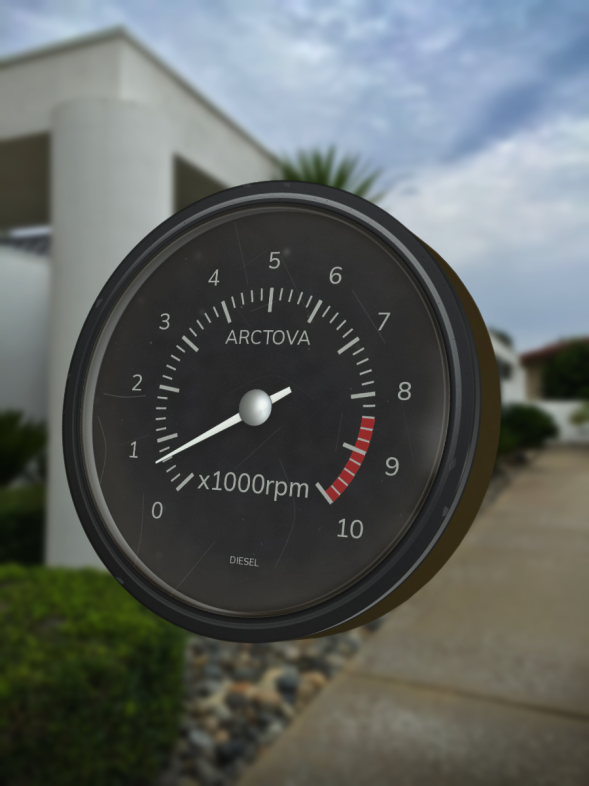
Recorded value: 600 rpm
